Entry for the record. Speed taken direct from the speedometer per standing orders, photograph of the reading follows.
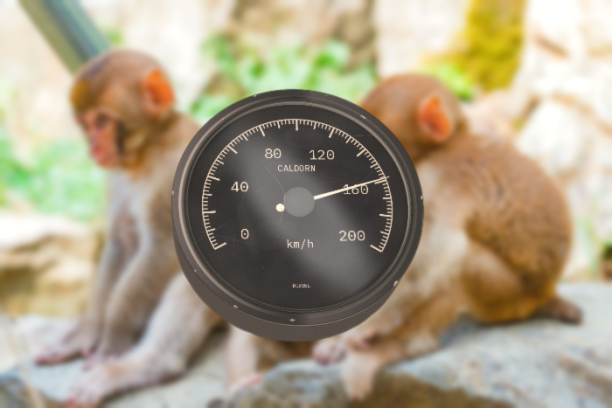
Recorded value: 160 km/h
